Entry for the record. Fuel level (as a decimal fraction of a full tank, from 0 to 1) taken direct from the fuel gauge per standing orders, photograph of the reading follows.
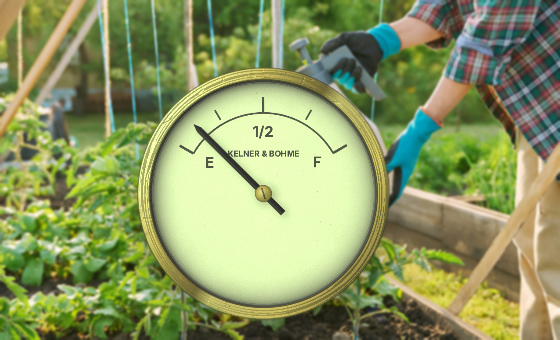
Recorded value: 0.125
